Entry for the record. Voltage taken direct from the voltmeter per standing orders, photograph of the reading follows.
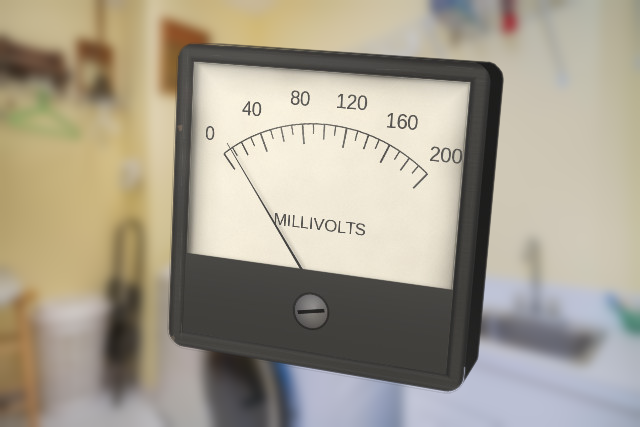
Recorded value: 10 mV
